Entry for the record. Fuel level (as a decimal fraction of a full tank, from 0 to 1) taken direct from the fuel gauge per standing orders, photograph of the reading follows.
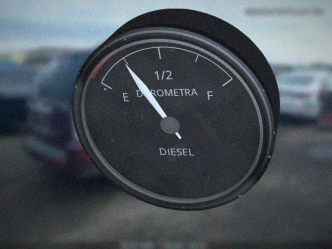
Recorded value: 0.25
